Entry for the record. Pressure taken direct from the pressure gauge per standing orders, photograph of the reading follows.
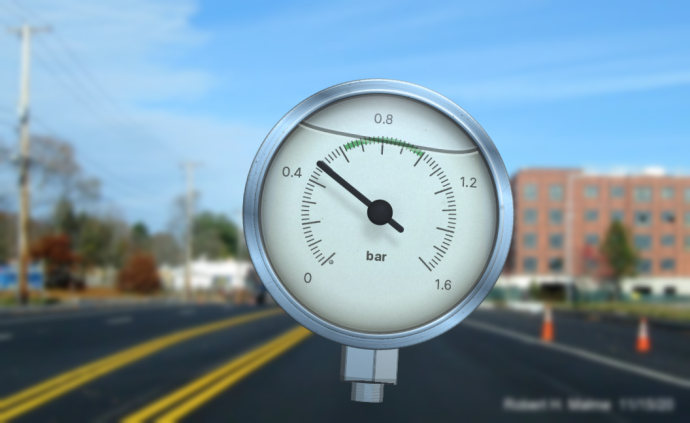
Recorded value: 0.48 bar
